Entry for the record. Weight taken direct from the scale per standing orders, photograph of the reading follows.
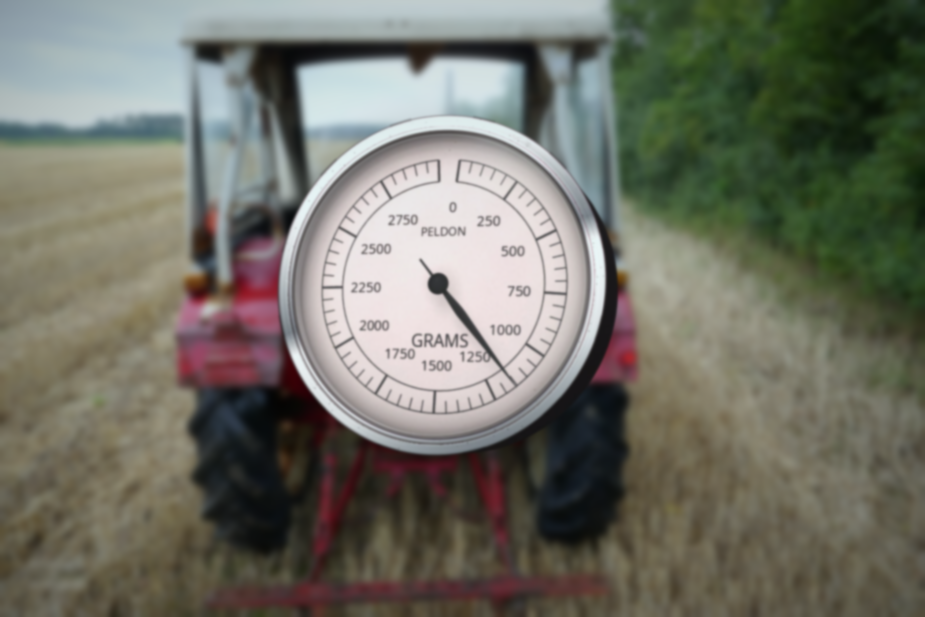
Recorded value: 1150 g
